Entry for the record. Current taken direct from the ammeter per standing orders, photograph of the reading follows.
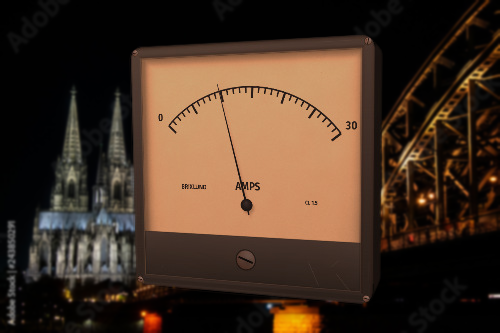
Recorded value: 10 A
